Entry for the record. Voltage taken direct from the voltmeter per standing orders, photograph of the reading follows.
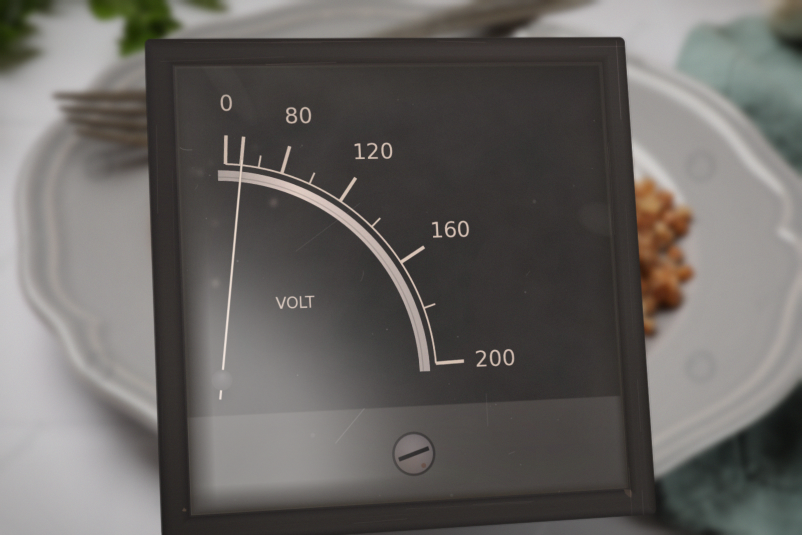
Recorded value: 40 V
